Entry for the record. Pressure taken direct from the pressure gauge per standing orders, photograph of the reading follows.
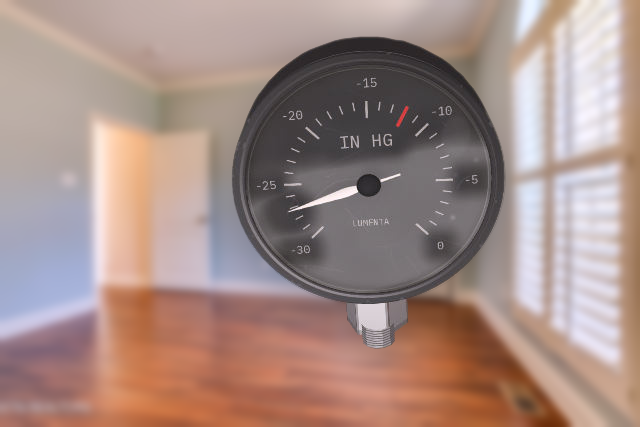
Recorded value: -27 inHg
